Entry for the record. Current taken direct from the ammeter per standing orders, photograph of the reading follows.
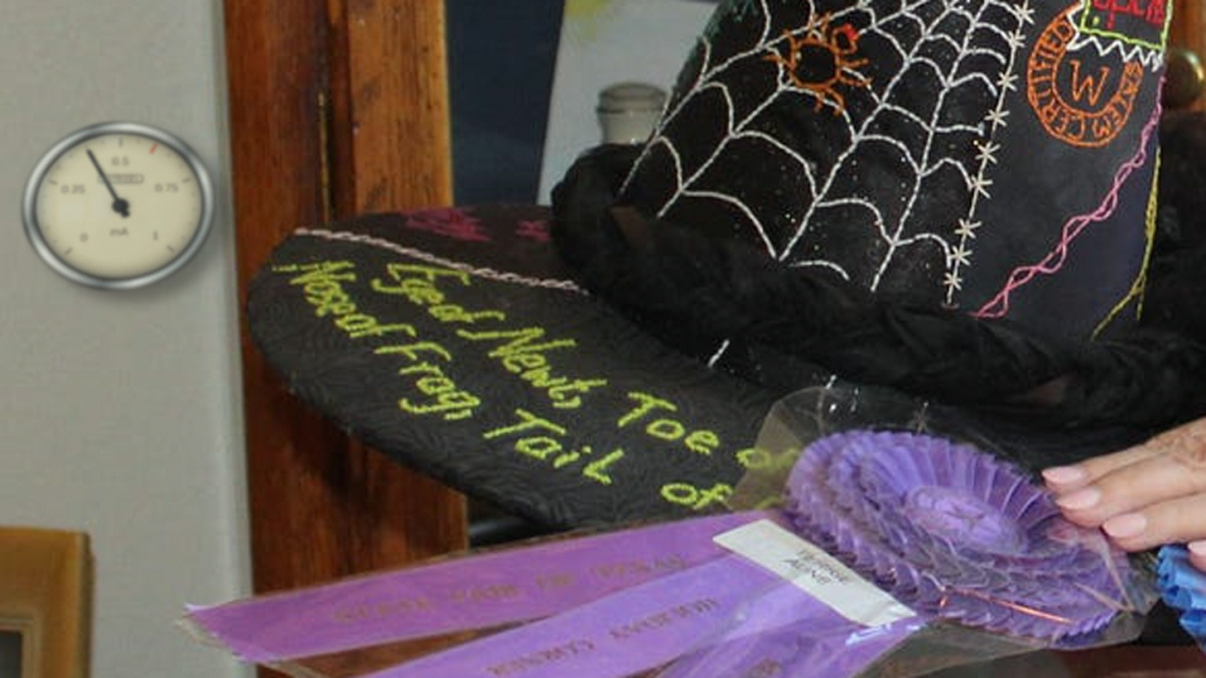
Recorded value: 0.4 mA
